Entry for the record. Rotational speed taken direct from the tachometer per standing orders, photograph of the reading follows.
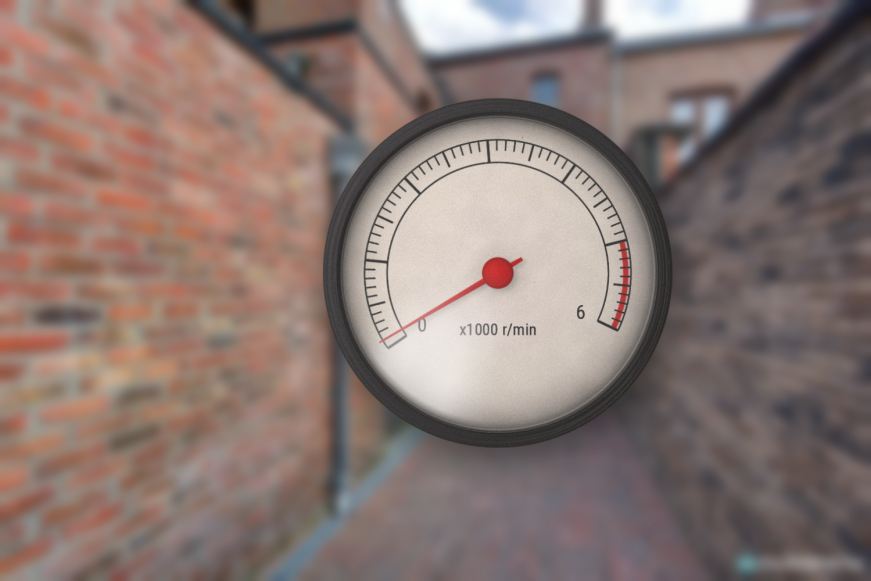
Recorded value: 100 rpm
